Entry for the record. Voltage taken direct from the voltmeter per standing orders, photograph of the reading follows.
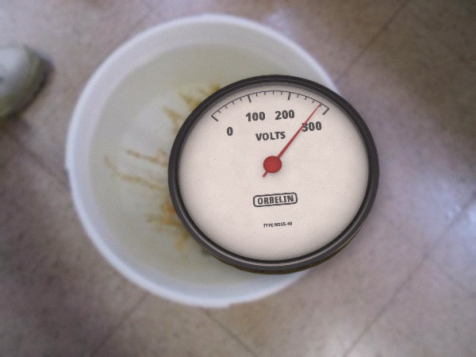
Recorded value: 280 V
